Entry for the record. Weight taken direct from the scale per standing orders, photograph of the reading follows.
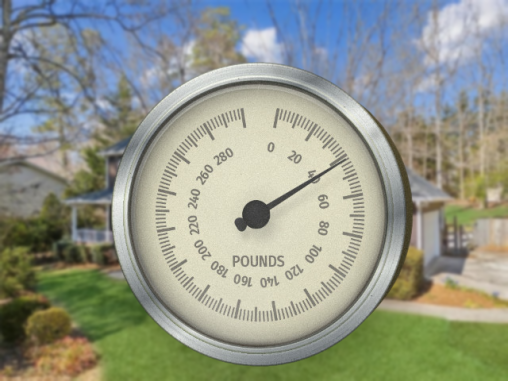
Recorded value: 42 lb
